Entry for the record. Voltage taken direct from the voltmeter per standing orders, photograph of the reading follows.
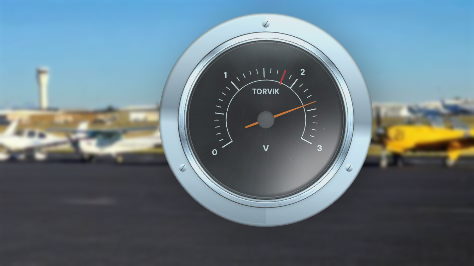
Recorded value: 2.4 V
